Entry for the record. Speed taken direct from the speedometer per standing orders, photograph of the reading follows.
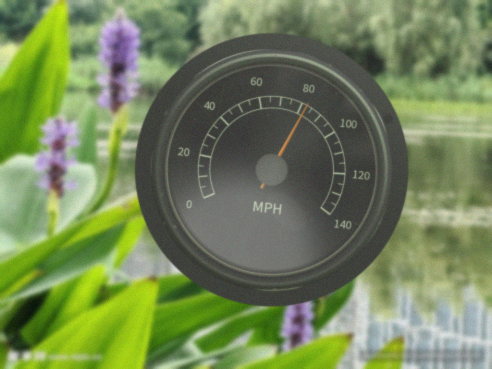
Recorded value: 82.5 mph
